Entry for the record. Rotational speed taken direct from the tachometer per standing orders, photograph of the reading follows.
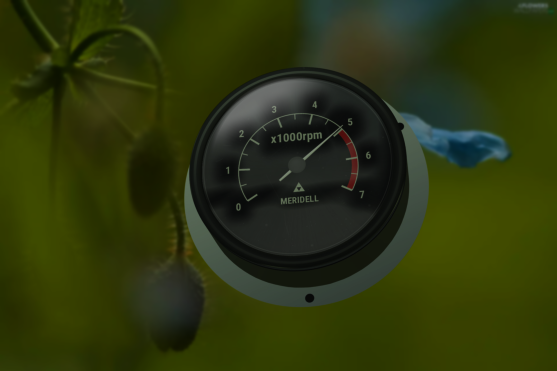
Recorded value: 5000 rpm
